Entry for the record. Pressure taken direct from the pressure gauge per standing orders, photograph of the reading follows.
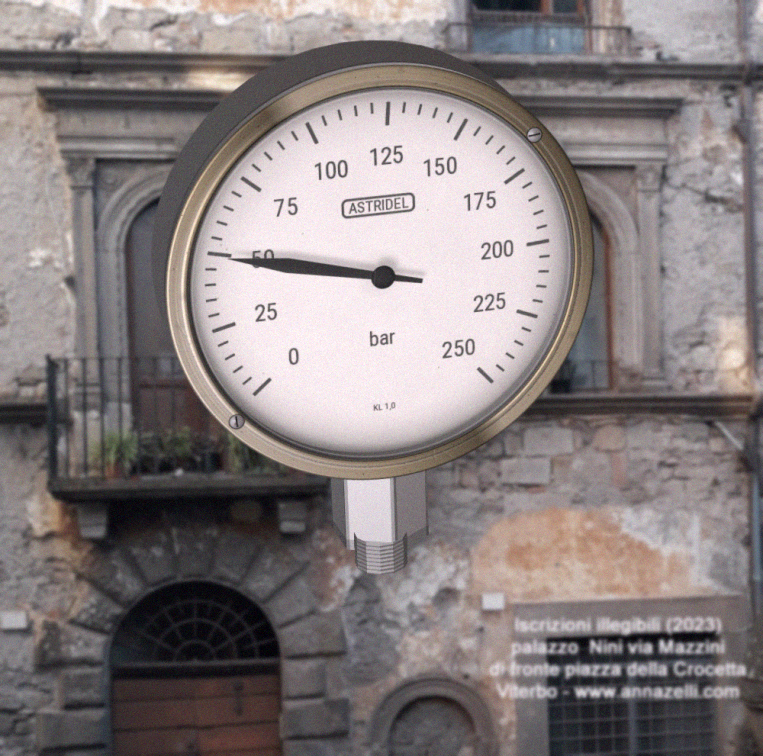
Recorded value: 50 bar
